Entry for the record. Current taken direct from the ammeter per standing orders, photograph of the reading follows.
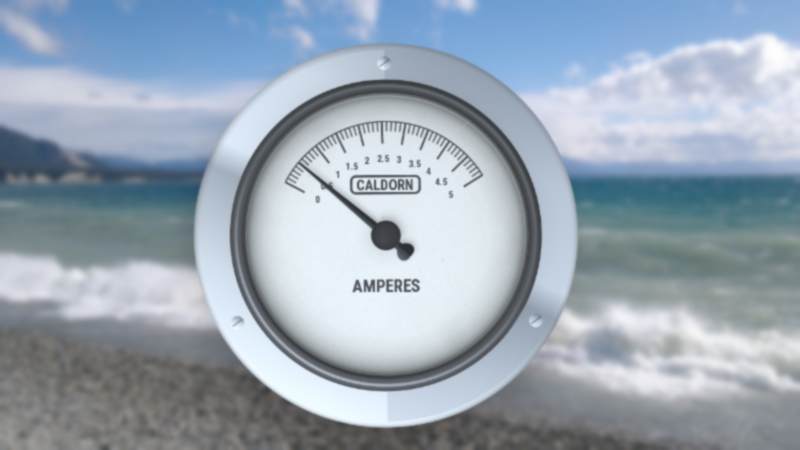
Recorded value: 0.5 A
